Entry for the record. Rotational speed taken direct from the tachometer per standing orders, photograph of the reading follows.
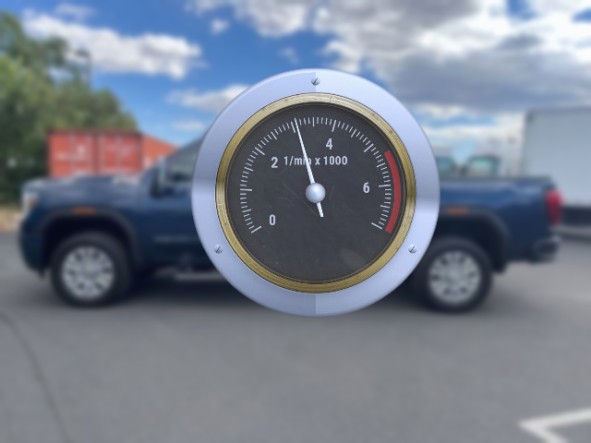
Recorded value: 3100 rpm
